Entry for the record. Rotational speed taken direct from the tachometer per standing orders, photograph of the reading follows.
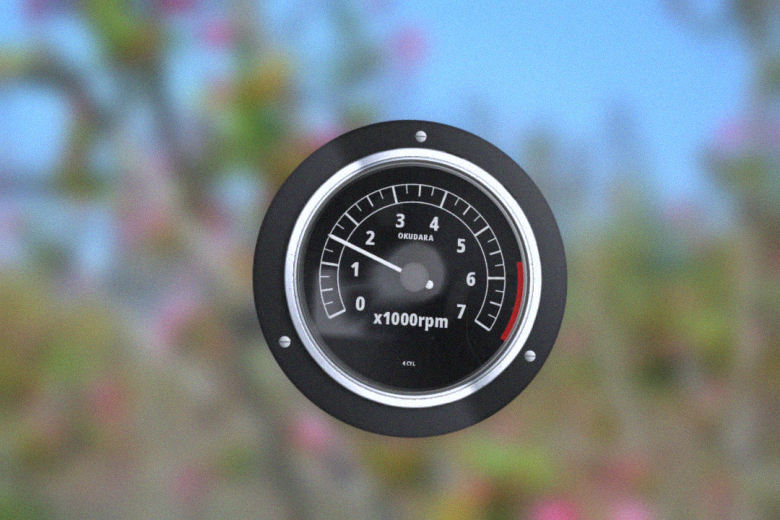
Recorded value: 1500 rpm
